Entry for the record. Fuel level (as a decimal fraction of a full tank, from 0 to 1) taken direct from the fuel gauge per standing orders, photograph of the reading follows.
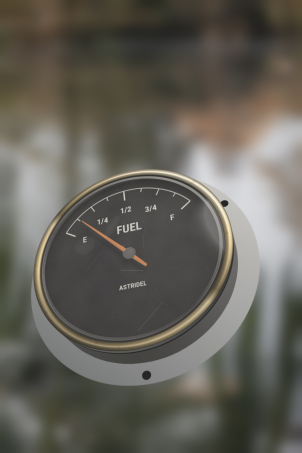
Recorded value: 0.125
